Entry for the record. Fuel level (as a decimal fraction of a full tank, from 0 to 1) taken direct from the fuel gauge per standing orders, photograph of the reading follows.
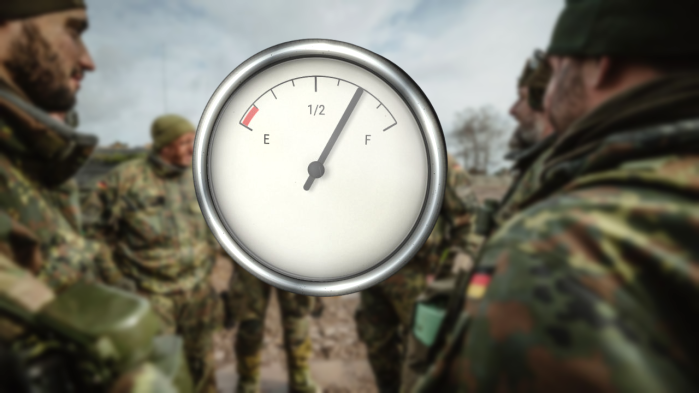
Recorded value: 0.75
